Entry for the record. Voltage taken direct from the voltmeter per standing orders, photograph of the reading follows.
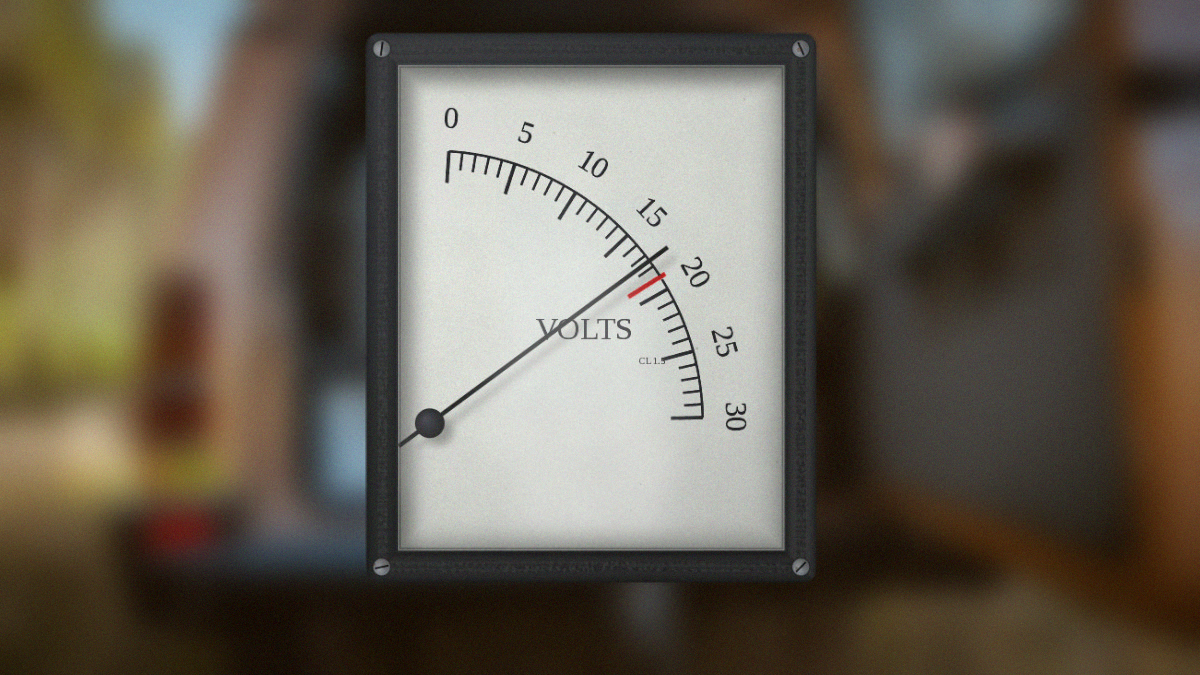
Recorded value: 17.5 V
